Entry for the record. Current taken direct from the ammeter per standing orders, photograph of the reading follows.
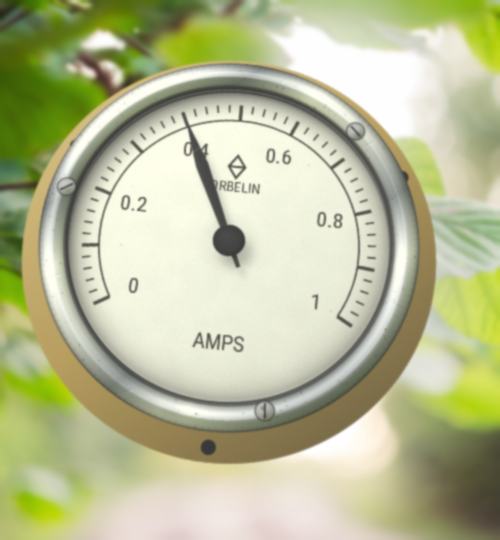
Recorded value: 0.4 A
